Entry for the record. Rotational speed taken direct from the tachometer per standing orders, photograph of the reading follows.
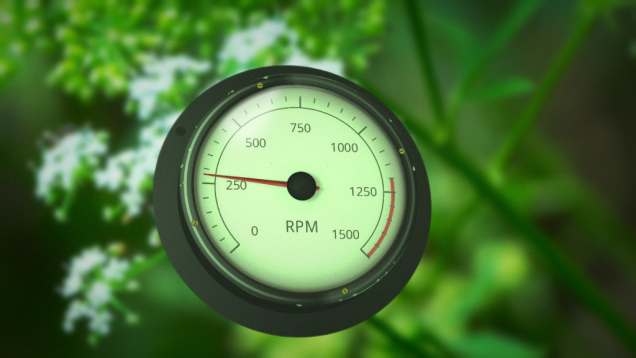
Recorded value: 275 rpm
